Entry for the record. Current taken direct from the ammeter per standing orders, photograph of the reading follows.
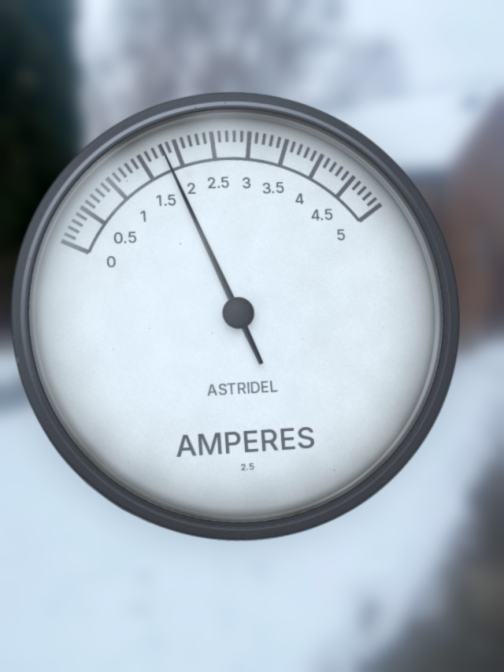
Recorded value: 1.8 A
